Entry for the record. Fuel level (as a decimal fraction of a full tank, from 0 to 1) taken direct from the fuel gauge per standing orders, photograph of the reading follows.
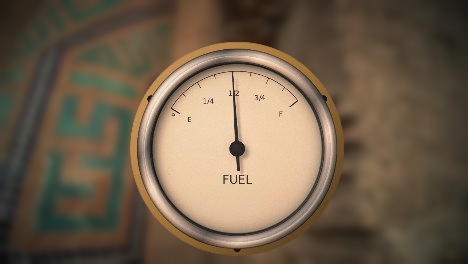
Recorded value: 0.5
